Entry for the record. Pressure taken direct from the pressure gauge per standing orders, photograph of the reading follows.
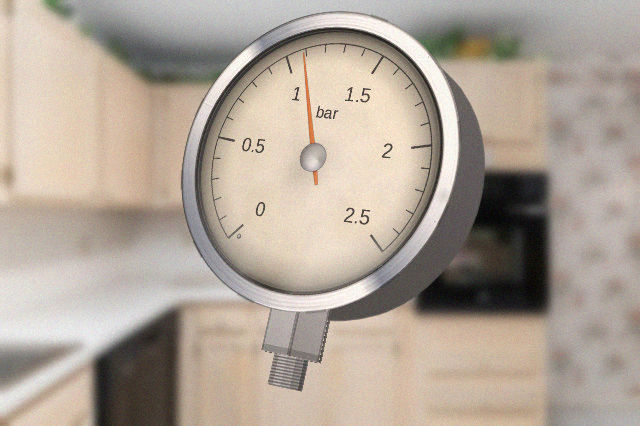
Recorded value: 1.1 bar
